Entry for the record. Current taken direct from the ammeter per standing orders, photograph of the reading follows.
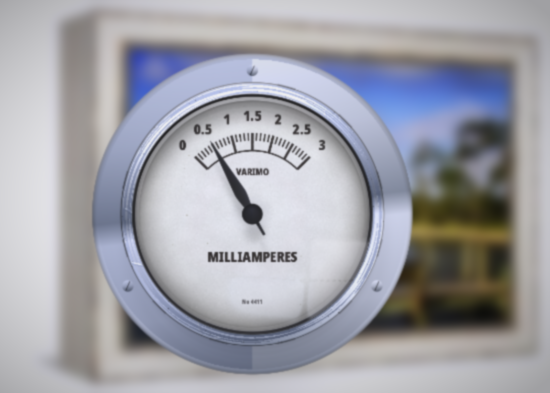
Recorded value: 0.5 mA
